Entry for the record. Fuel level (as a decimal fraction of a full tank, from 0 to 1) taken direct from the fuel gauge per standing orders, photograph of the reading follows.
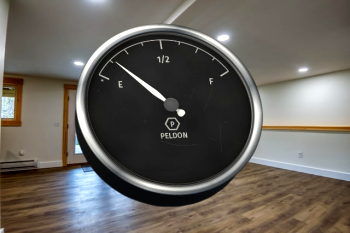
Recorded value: 0.125
